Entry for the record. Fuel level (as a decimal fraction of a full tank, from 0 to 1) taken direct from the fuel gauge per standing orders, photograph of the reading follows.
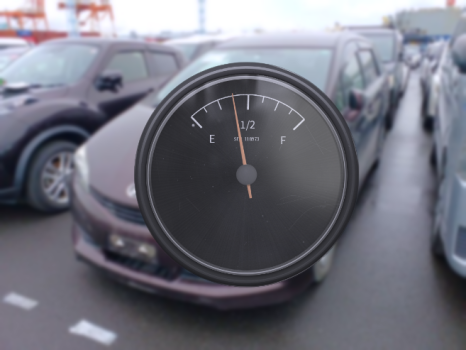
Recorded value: 0.375
